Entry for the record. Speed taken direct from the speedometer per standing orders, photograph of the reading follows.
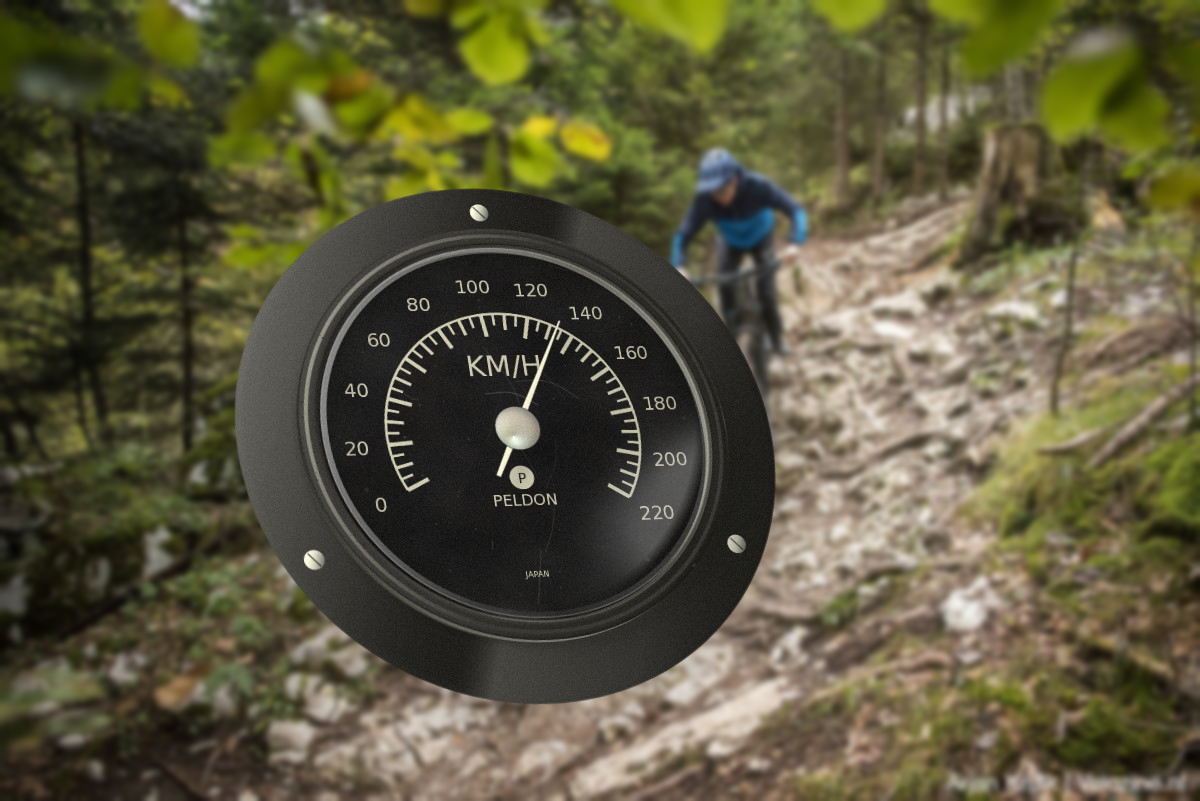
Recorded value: 132.5 km/h
